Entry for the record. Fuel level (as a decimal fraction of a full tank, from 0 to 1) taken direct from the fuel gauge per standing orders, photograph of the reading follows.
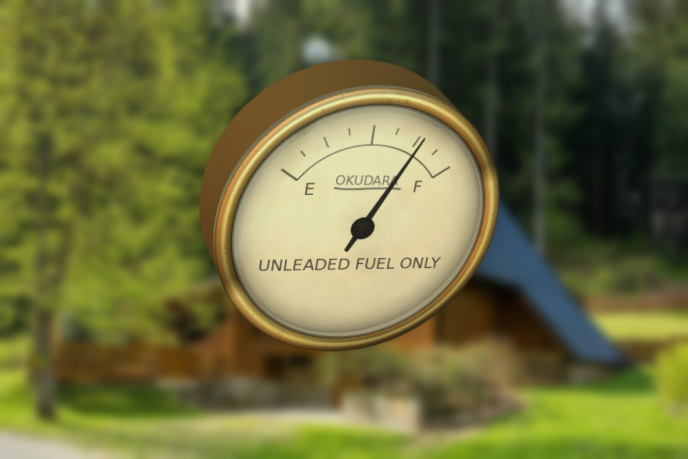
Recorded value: 0.75
